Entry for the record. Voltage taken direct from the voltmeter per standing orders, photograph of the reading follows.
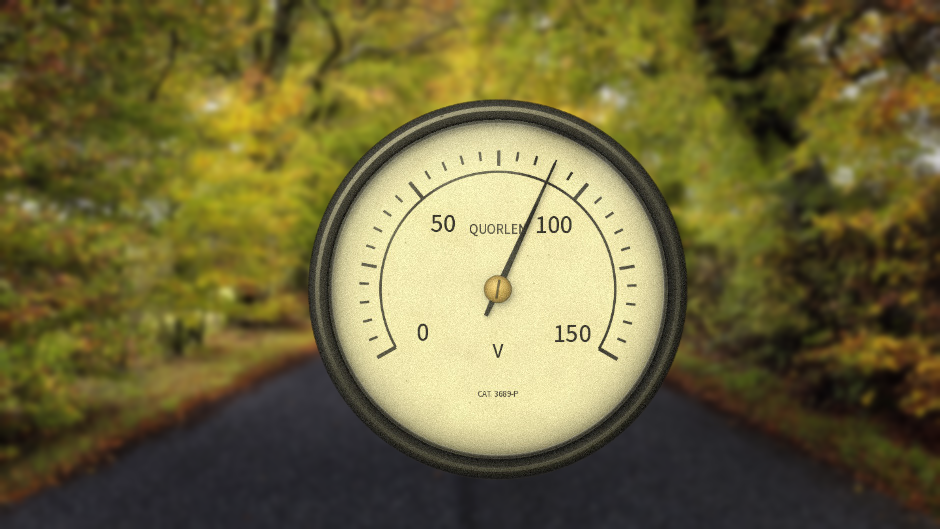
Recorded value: 90 V
